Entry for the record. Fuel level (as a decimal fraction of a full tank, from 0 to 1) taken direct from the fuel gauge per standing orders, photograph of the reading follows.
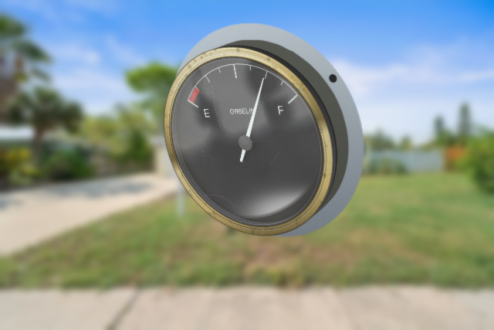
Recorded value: 0.75
